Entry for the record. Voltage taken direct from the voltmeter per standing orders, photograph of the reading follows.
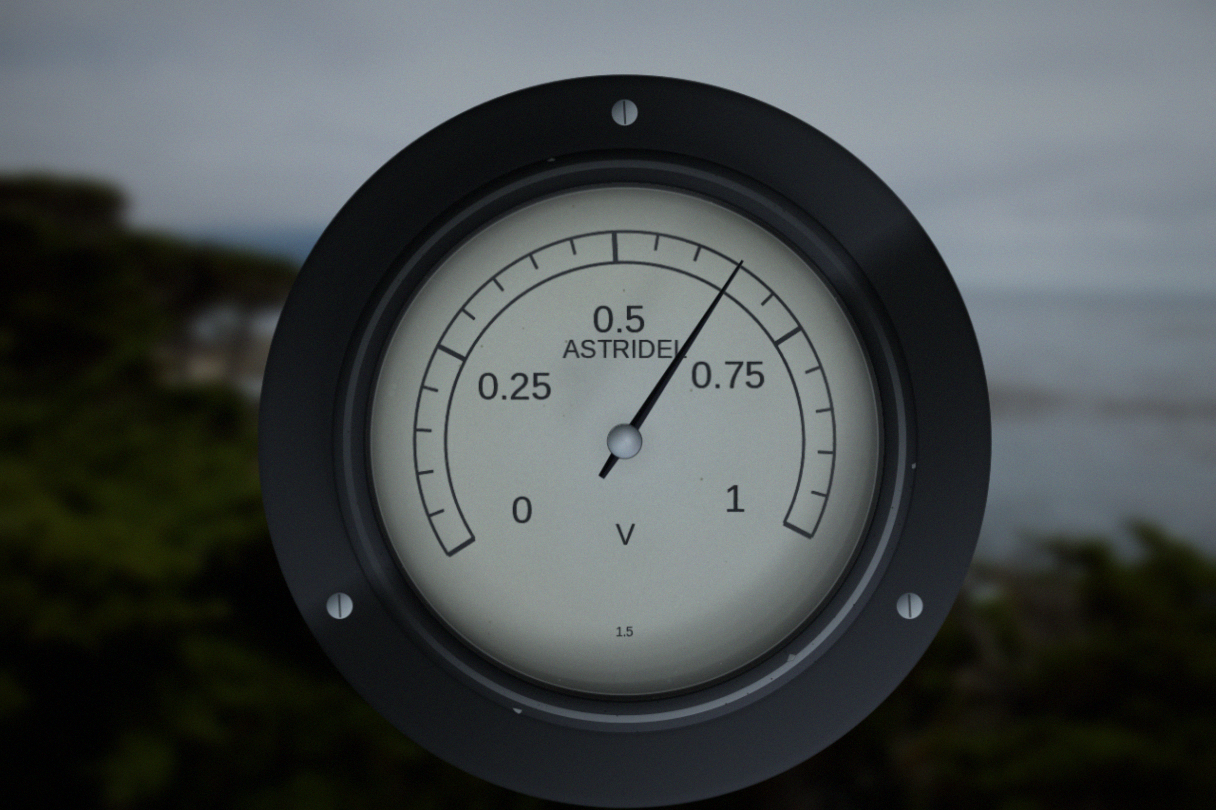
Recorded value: 0.65 V
